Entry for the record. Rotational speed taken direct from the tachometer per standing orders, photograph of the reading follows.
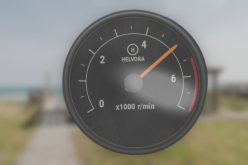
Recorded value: 5000 rpm
